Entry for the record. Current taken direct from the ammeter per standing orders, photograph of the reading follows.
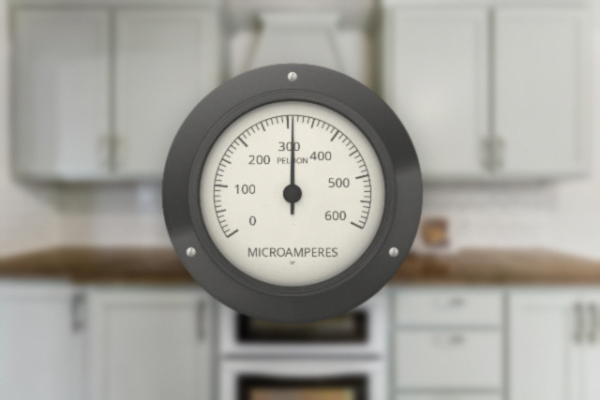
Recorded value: 310 µA
